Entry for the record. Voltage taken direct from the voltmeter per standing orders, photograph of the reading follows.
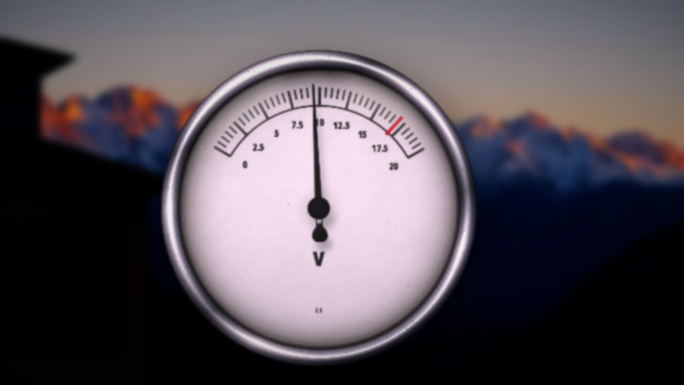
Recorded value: 9.5 V
